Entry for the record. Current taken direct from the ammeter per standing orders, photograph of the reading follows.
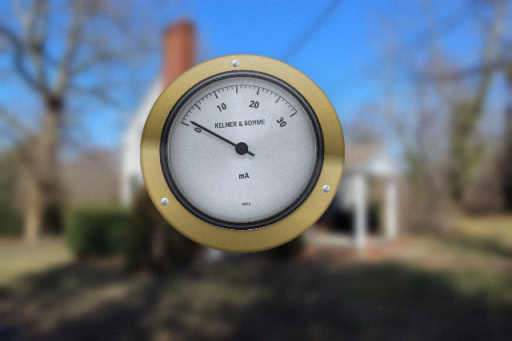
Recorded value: 1 mA
